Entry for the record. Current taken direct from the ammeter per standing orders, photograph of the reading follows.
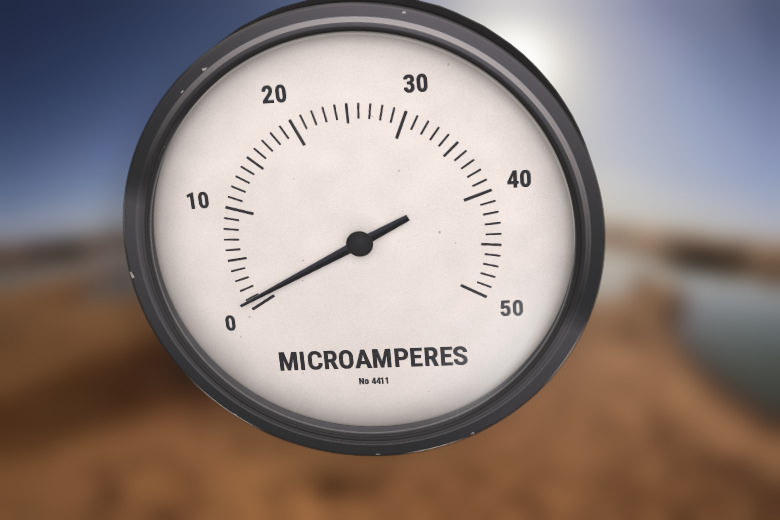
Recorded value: 1 µA
